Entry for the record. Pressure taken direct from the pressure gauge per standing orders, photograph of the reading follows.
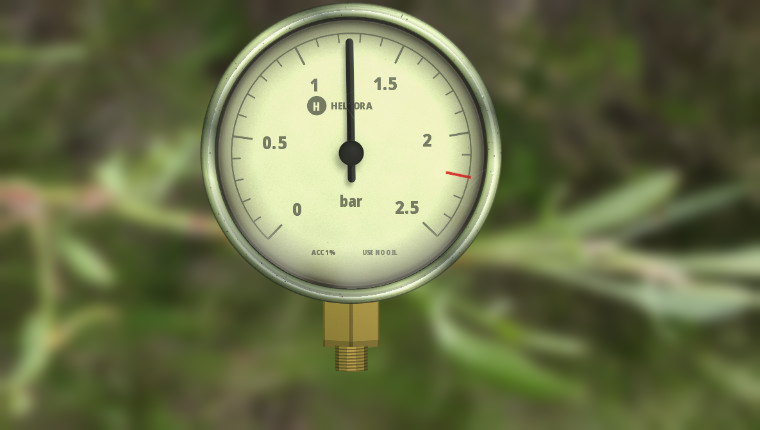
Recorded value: 1.25 bar
